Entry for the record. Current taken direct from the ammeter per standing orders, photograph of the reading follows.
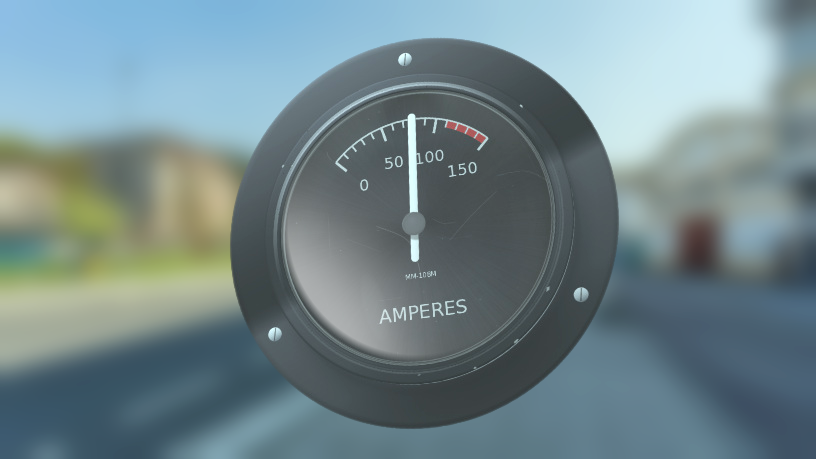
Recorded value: 80 A
